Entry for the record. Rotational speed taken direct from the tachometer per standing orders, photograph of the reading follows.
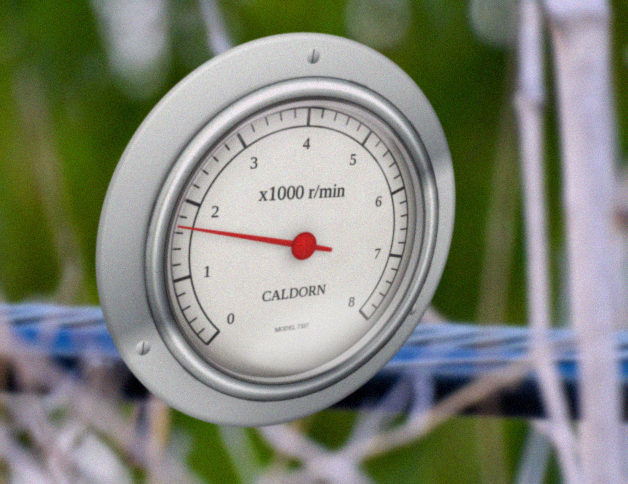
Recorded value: 1700 rpm
